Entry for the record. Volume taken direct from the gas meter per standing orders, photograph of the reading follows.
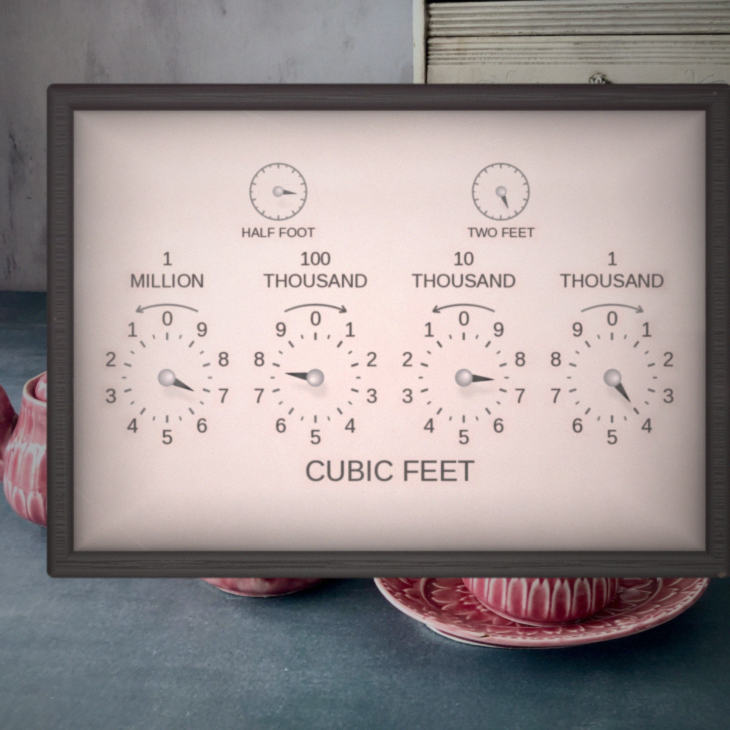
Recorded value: 677400 ft³
